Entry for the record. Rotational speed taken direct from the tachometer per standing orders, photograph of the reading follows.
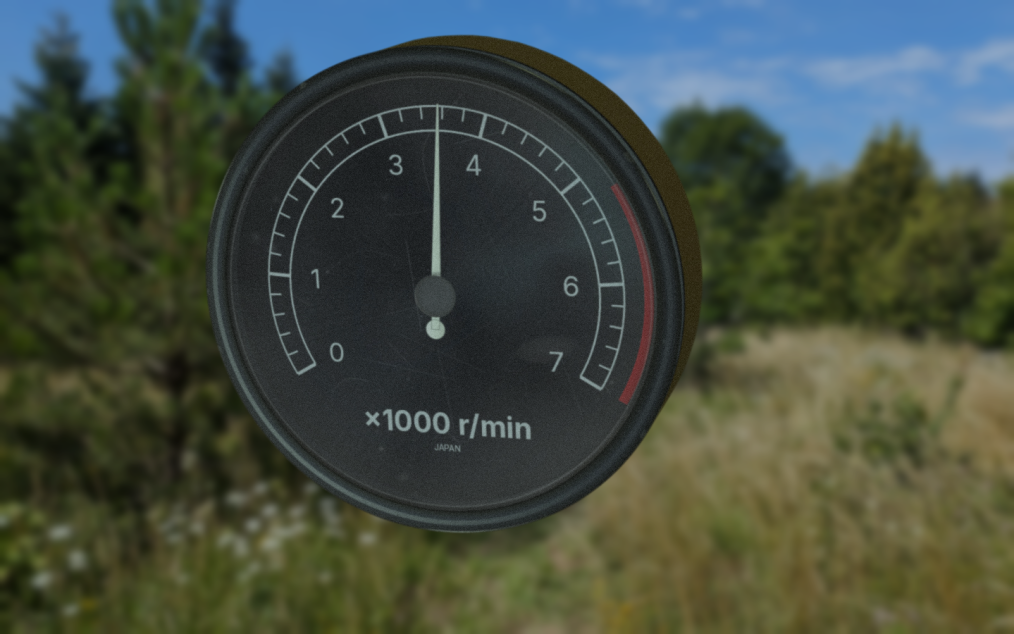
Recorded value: 3600 rpm
